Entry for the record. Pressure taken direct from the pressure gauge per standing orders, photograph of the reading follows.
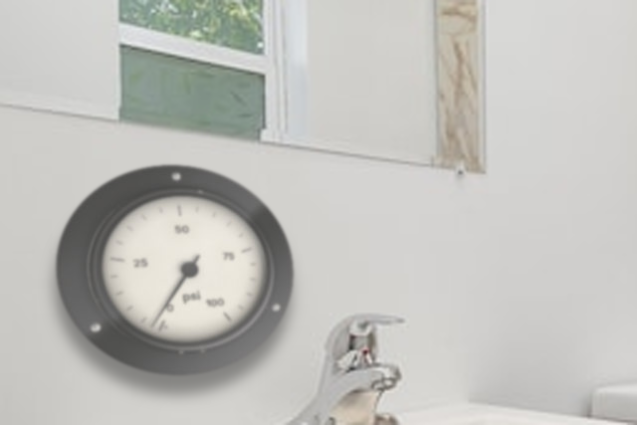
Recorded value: 2.5 psi
